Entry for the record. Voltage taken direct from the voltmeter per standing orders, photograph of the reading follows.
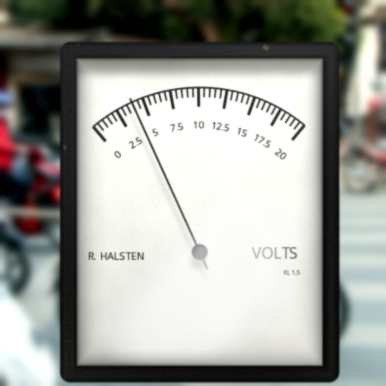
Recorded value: 4 V
